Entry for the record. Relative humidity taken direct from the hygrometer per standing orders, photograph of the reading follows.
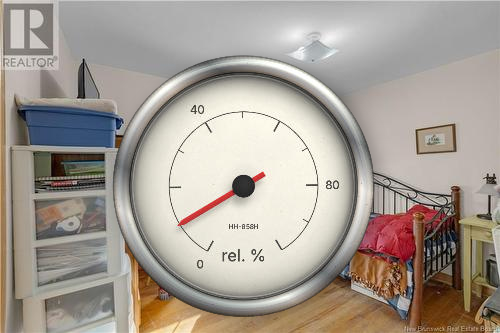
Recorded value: 10 %
